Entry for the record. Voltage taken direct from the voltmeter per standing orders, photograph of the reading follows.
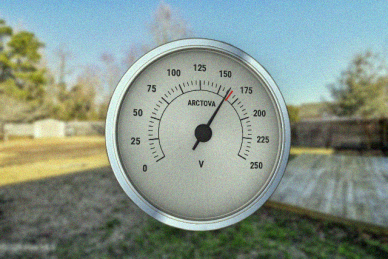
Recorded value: 160 V
